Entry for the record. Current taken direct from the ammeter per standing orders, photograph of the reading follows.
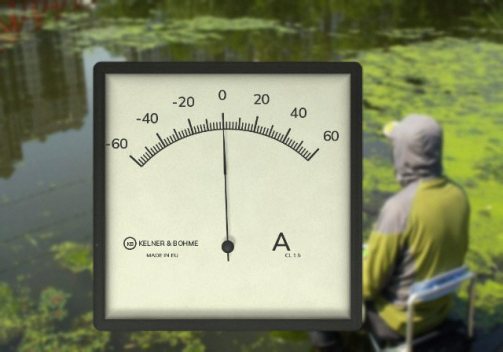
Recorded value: 0 A
